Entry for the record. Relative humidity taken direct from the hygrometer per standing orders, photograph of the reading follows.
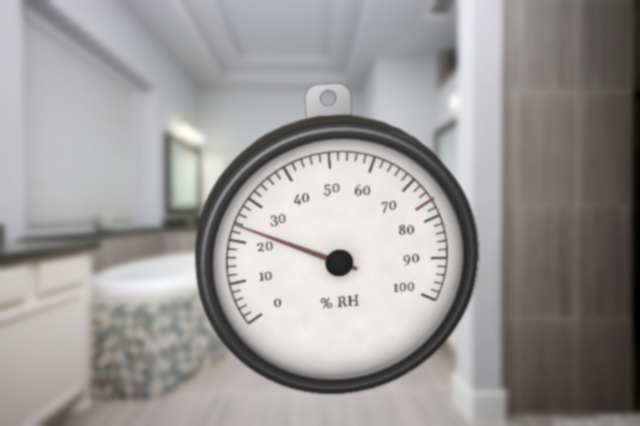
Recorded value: 24 %
